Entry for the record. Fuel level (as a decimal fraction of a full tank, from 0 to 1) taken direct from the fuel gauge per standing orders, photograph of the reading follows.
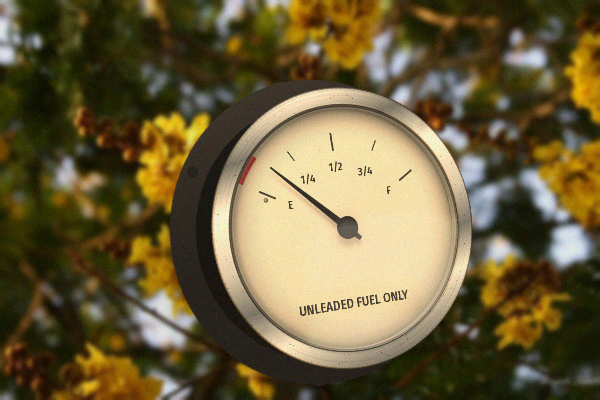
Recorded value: 0.125
